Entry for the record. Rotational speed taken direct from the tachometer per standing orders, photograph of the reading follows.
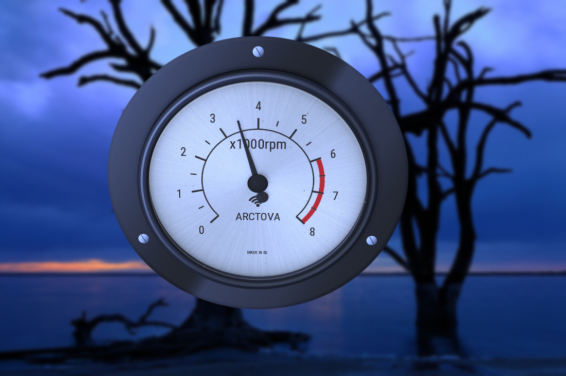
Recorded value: 3500 rpm
